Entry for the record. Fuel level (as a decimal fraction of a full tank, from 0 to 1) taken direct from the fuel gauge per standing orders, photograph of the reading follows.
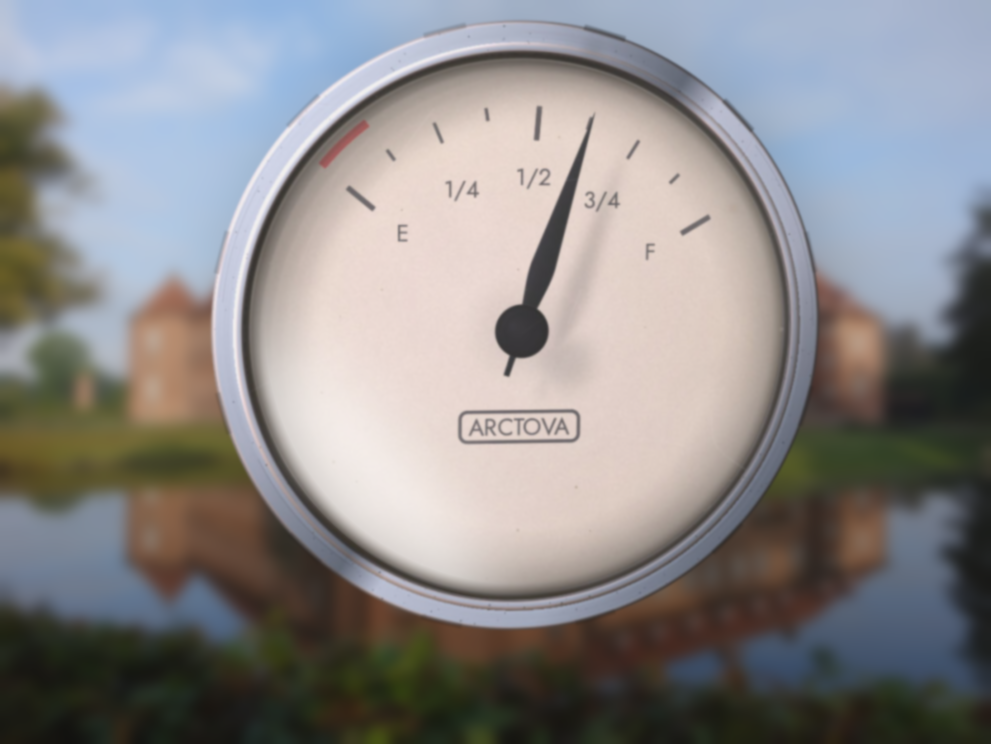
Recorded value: 0.625
